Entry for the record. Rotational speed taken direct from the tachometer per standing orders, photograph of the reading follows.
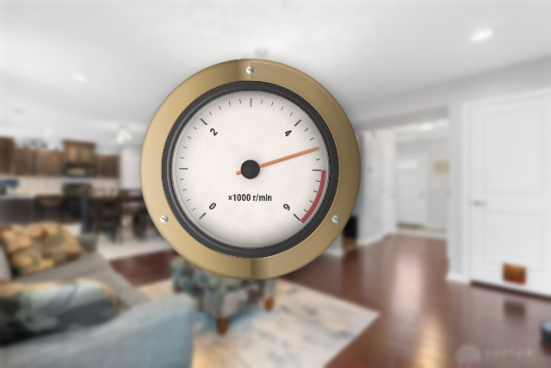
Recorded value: 4600 rpm
